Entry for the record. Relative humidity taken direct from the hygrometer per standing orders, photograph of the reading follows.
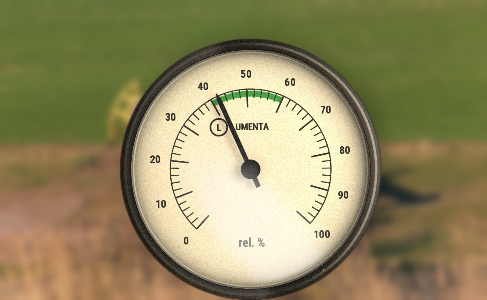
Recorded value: 42 %
